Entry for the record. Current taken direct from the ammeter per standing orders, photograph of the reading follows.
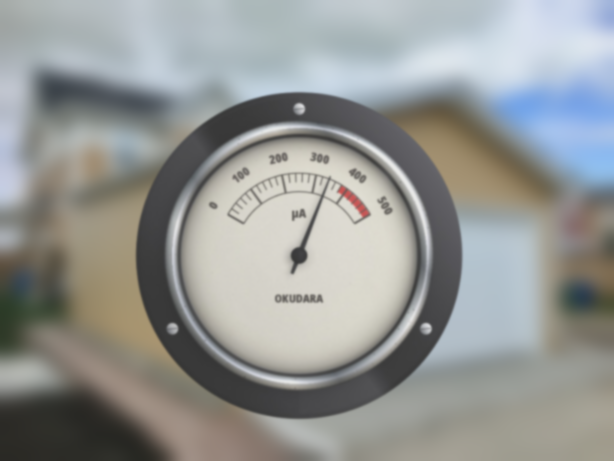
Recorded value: 340 µA
